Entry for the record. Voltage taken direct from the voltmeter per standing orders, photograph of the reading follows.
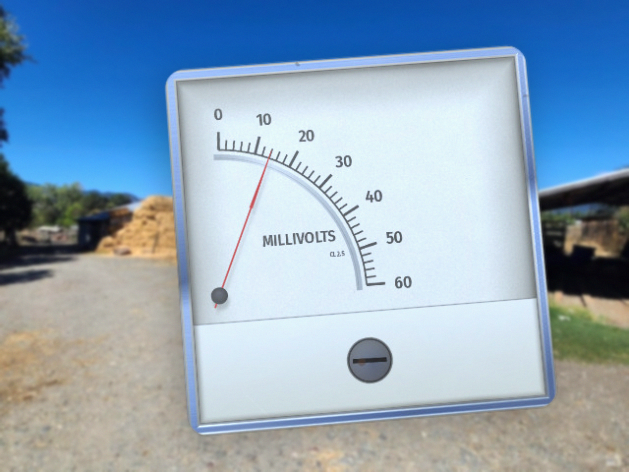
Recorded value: 14 mV
